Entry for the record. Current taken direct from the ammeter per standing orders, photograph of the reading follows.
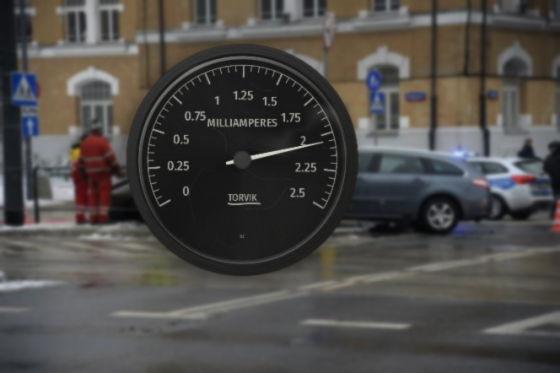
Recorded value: 2.05 mA
